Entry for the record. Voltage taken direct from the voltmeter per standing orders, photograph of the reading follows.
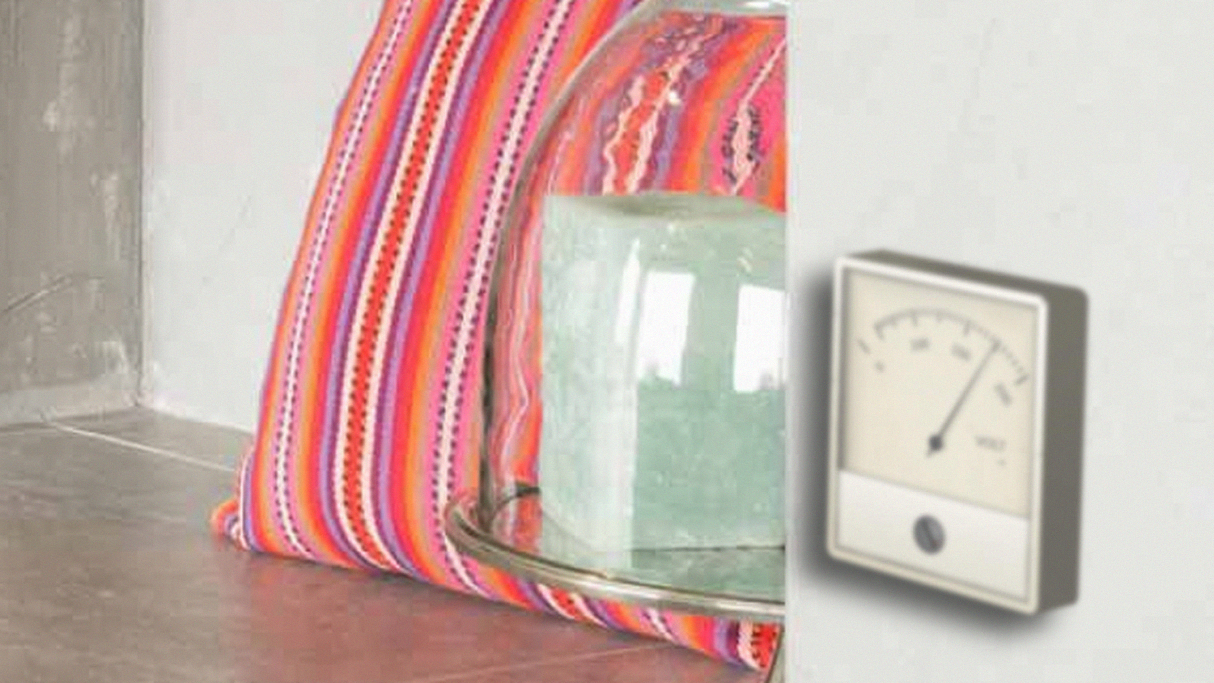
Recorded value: 175 V
